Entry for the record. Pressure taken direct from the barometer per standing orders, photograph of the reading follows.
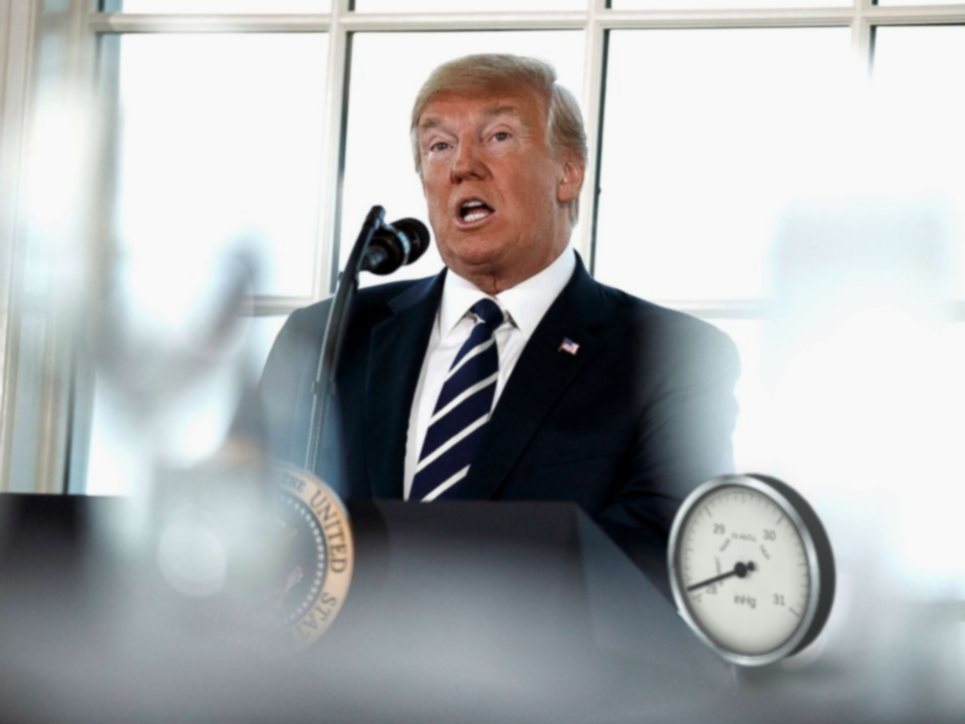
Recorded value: 28.1 inHg
